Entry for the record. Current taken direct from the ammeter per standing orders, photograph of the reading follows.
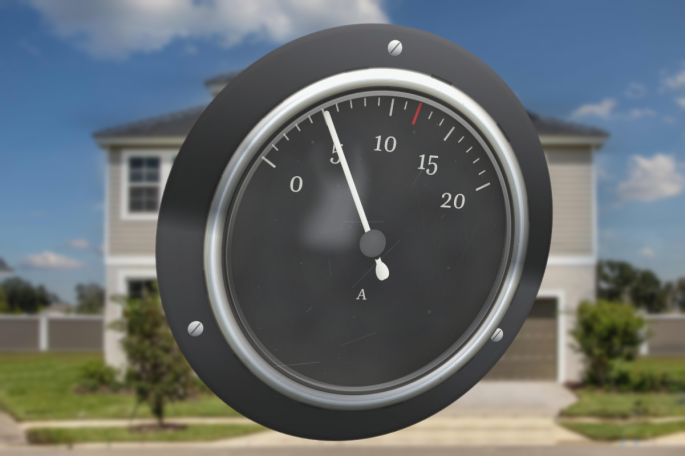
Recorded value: 5 A
